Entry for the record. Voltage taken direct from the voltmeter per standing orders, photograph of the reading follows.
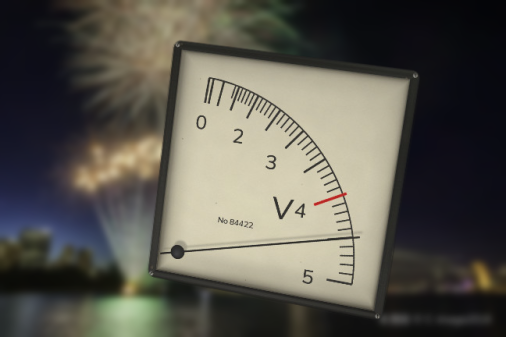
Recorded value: 4.5 V
